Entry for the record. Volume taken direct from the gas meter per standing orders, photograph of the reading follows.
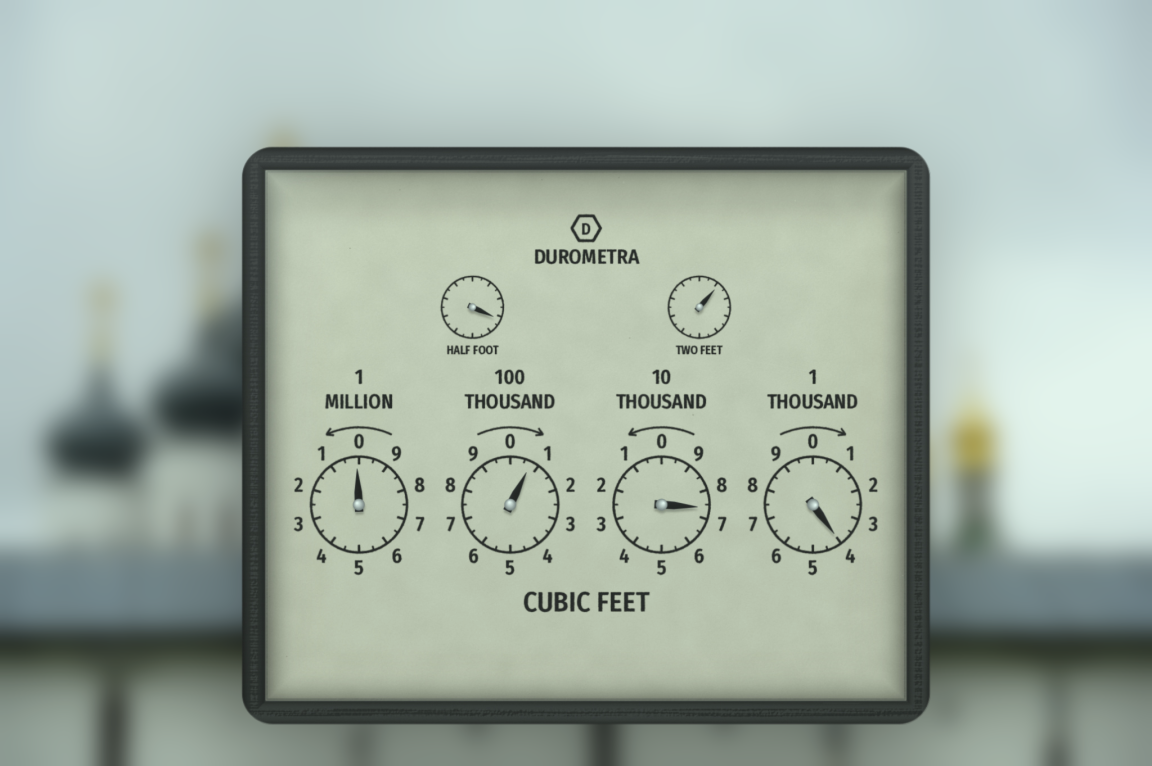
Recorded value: 7400 ft³
